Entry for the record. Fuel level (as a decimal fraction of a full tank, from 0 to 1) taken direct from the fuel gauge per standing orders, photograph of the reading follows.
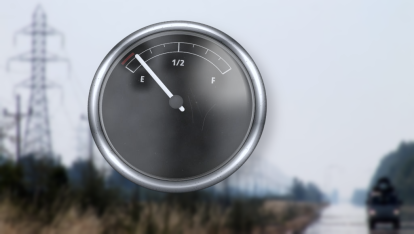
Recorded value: 0.125
